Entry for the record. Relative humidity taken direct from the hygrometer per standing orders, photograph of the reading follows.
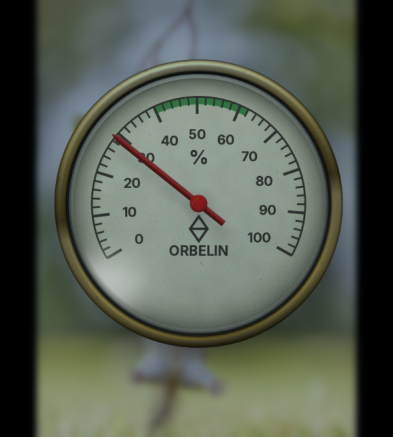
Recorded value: 29 %
